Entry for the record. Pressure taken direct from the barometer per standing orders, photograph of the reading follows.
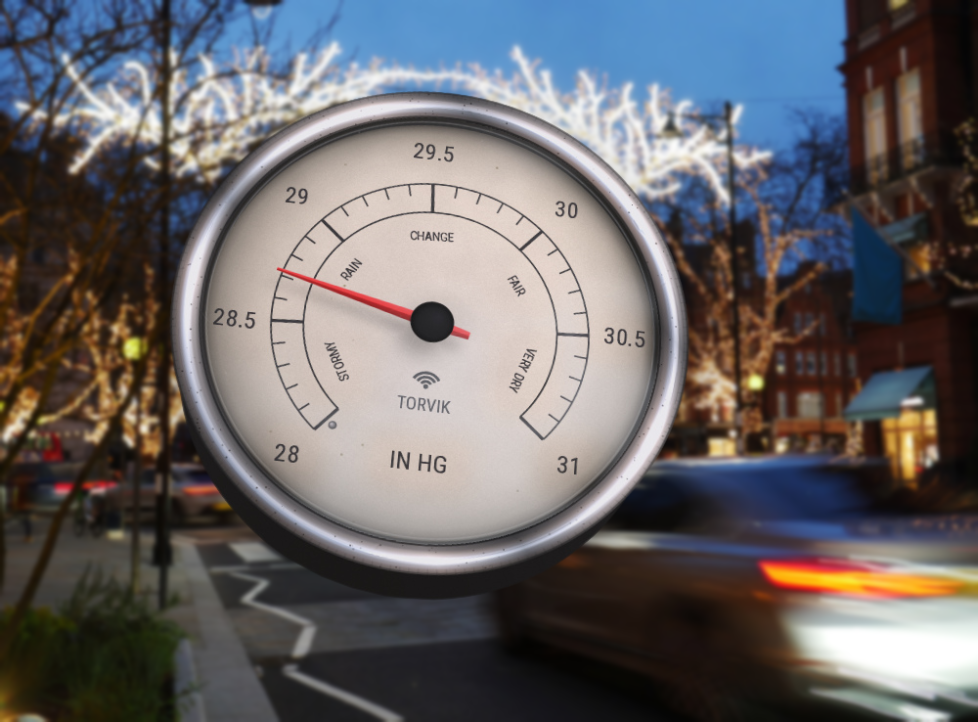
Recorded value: 28.7 inHg
